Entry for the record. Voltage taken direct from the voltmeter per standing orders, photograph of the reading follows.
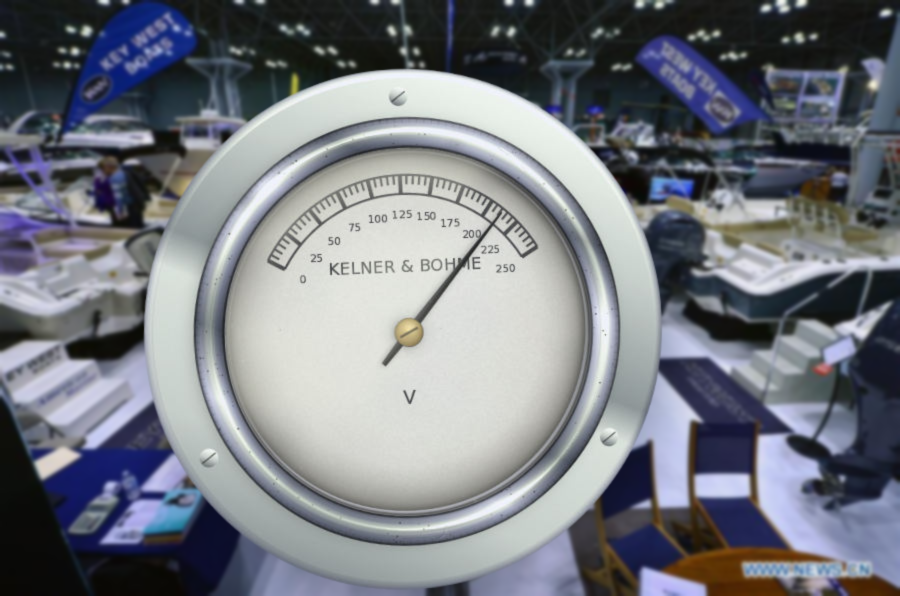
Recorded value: 210 V
